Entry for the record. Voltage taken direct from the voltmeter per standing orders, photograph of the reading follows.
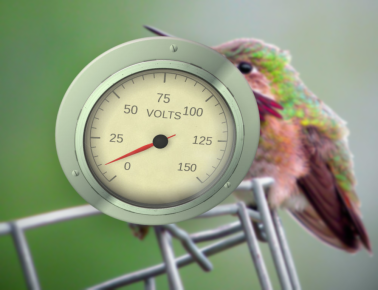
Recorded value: 10 V
